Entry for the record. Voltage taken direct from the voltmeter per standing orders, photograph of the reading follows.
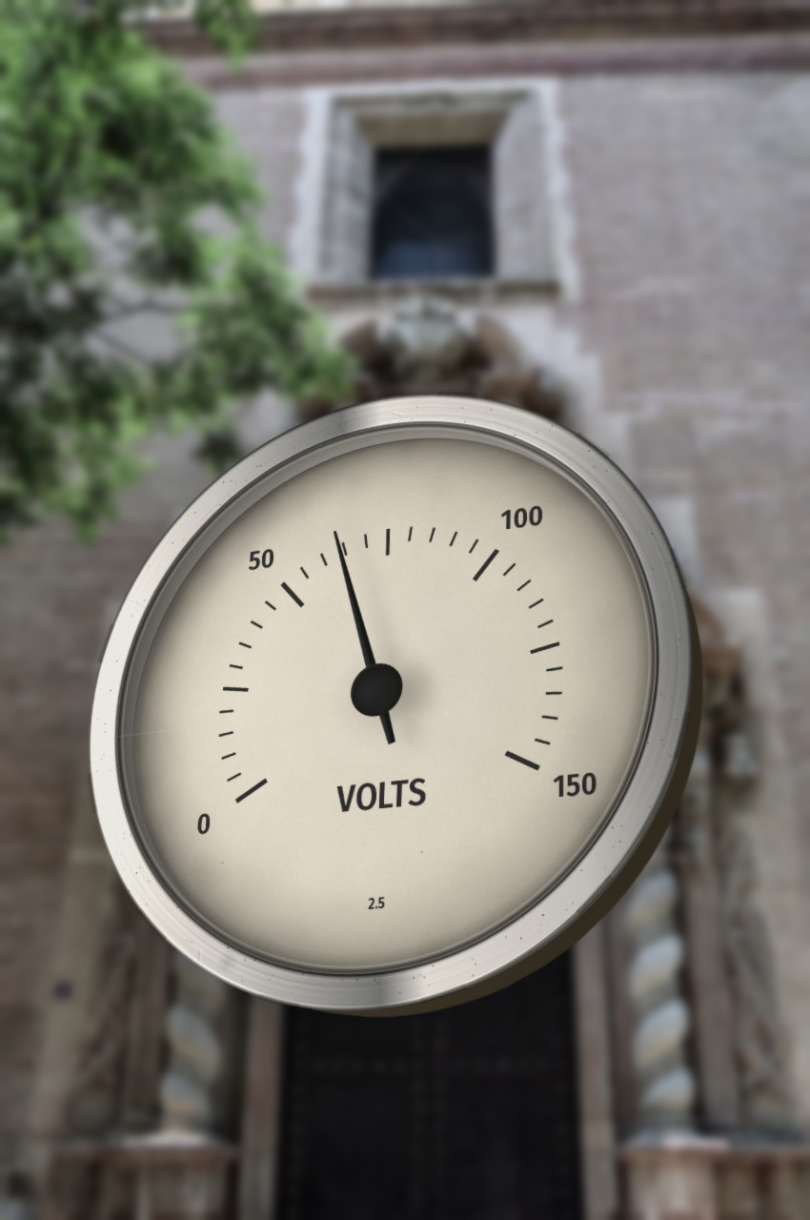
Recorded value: 65 V
